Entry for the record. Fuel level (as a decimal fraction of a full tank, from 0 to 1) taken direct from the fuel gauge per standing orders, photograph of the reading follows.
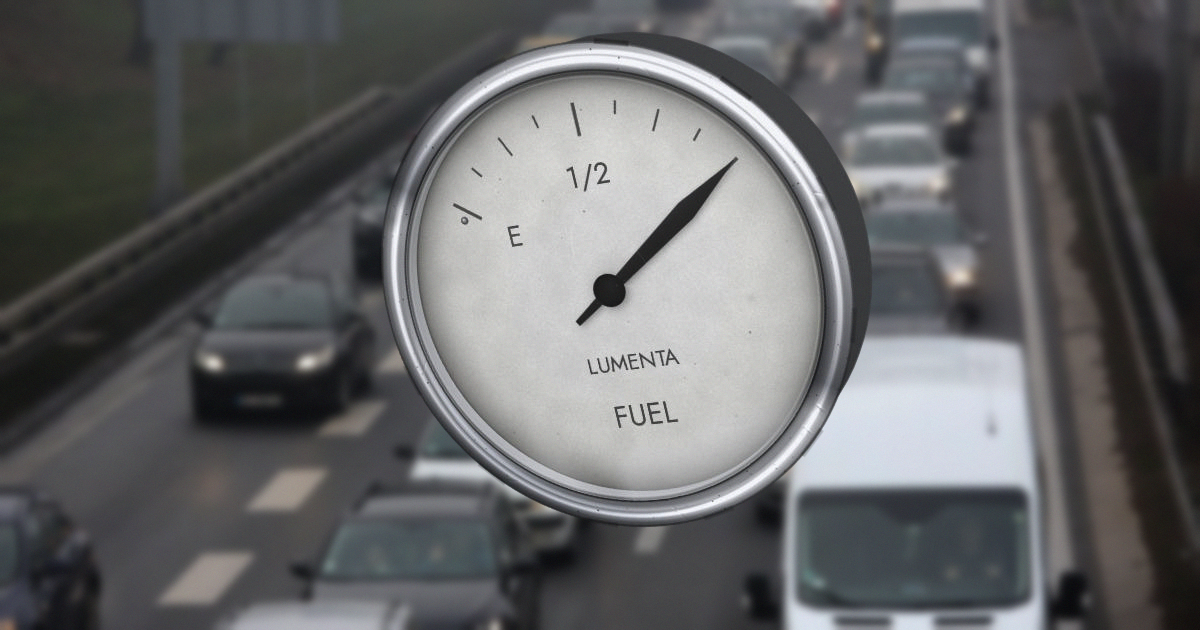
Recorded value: 1
